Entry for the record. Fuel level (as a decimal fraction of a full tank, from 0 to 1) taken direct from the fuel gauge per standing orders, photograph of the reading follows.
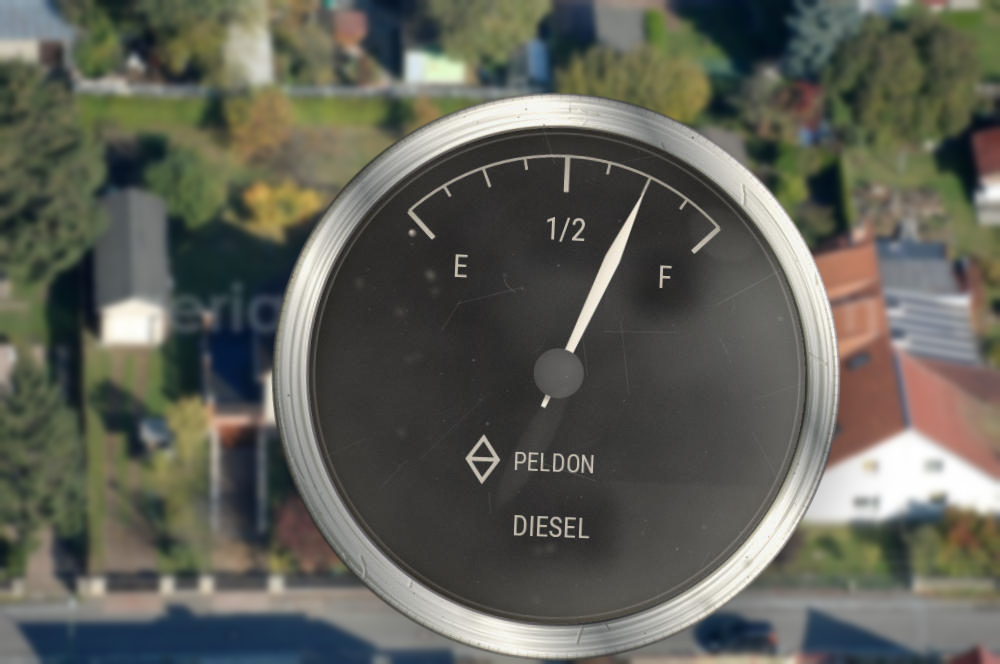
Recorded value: 0.75
